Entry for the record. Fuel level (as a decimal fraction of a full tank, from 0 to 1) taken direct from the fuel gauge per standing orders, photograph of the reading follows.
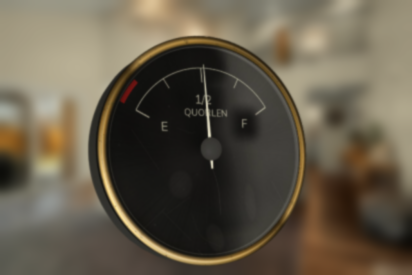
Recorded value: 0.5
